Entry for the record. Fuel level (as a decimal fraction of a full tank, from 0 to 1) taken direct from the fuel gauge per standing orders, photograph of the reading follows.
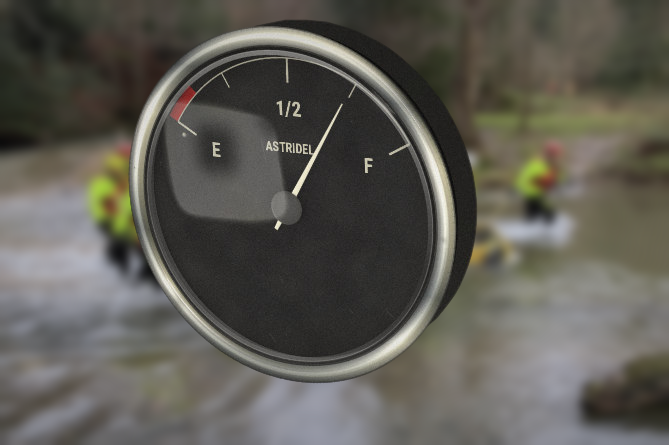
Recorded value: 0.75
